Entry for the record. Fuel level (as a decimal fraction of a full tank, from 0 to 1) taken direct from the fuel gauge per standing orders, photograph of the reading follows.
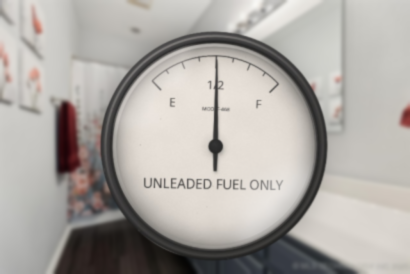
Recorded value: 0.5
